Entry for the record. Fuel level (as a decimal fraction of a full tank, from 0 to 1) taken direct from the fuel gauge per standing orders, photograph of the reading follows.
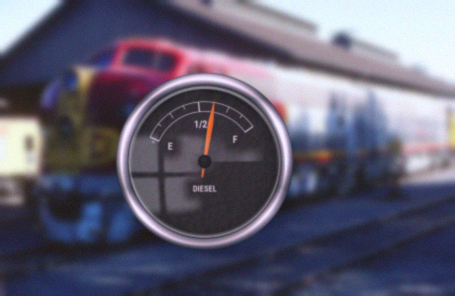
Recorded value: 0.625
